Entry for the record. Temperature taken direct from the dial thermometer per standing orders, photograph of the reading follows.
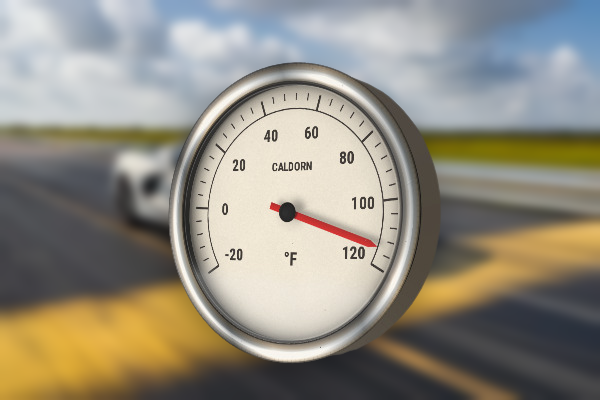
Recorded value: 114 °F
